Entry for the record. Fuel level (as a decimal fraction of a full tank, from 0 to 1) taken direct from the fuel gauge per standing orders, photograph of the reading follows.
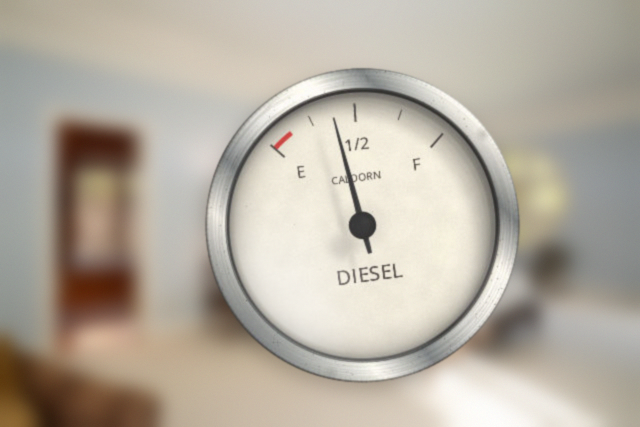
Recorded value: 0.375
